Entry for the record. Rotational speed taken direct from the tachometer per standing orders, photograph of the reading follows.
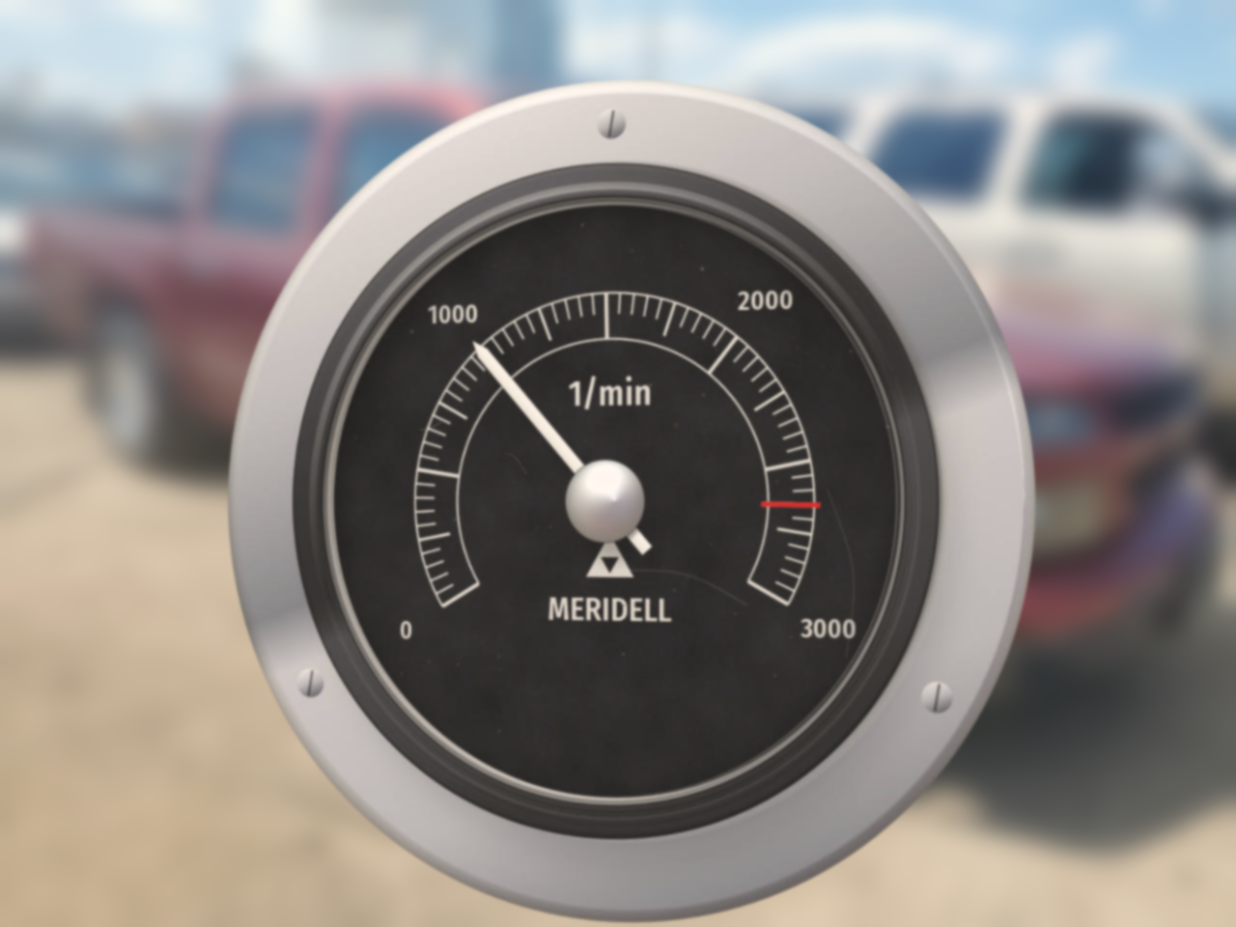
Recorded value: 1000 rpm
